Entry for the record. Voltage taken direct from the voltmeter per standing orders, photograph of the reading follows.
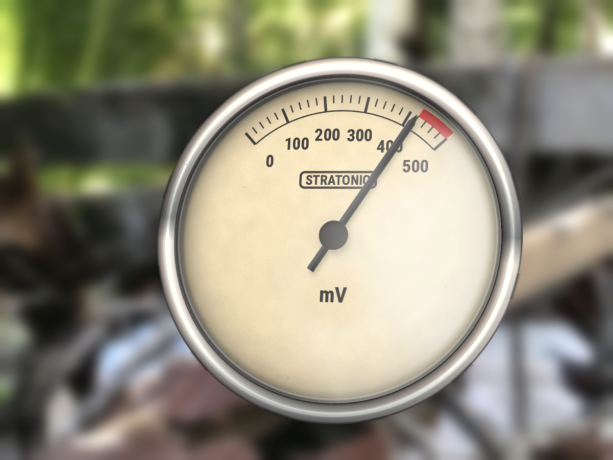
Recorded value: 420 mV
